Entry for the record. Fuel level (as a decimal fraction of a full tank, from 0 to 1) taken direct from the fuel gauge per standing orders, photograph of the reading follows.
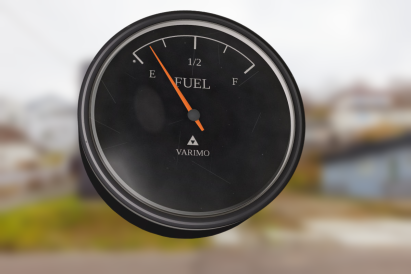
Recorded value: 0.125
